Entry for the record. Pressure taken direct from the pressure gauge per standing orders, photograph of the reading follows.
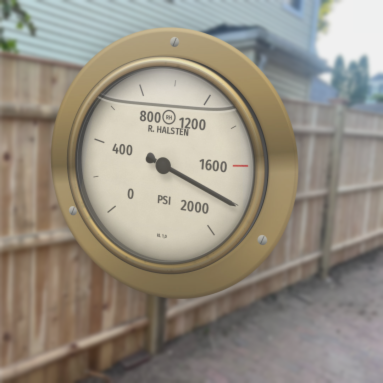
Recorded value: 1800 psi
